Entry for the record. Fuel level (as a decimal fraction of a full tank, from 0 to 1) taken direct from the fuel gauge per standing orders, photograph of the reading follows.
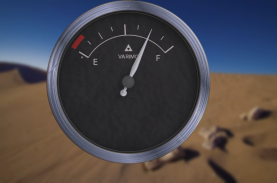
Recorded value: 0.75
